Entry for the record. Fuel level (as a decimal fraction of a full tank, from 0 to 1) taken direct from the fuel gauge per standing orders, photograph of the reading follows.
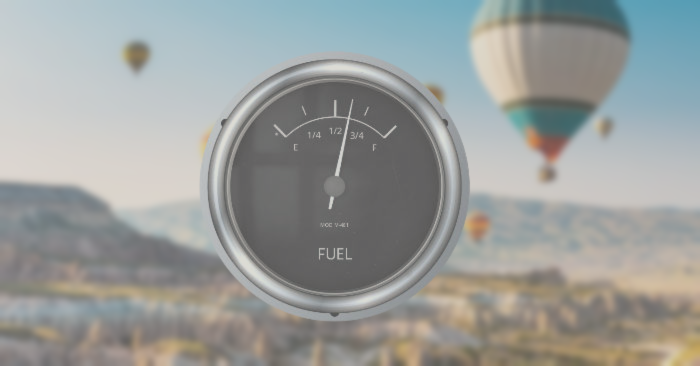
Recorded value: 0.625
